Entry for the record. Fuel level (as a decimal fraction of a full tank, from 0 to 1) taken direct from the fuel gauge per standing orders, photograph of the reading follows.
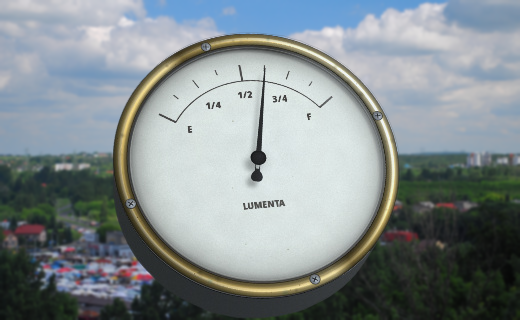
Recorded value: 0.625
